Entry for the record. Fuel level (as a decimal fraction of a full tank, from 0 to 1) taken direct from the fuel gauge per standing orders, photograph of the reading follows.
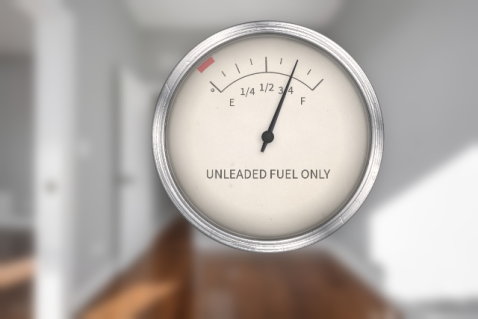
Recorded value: 0.75
